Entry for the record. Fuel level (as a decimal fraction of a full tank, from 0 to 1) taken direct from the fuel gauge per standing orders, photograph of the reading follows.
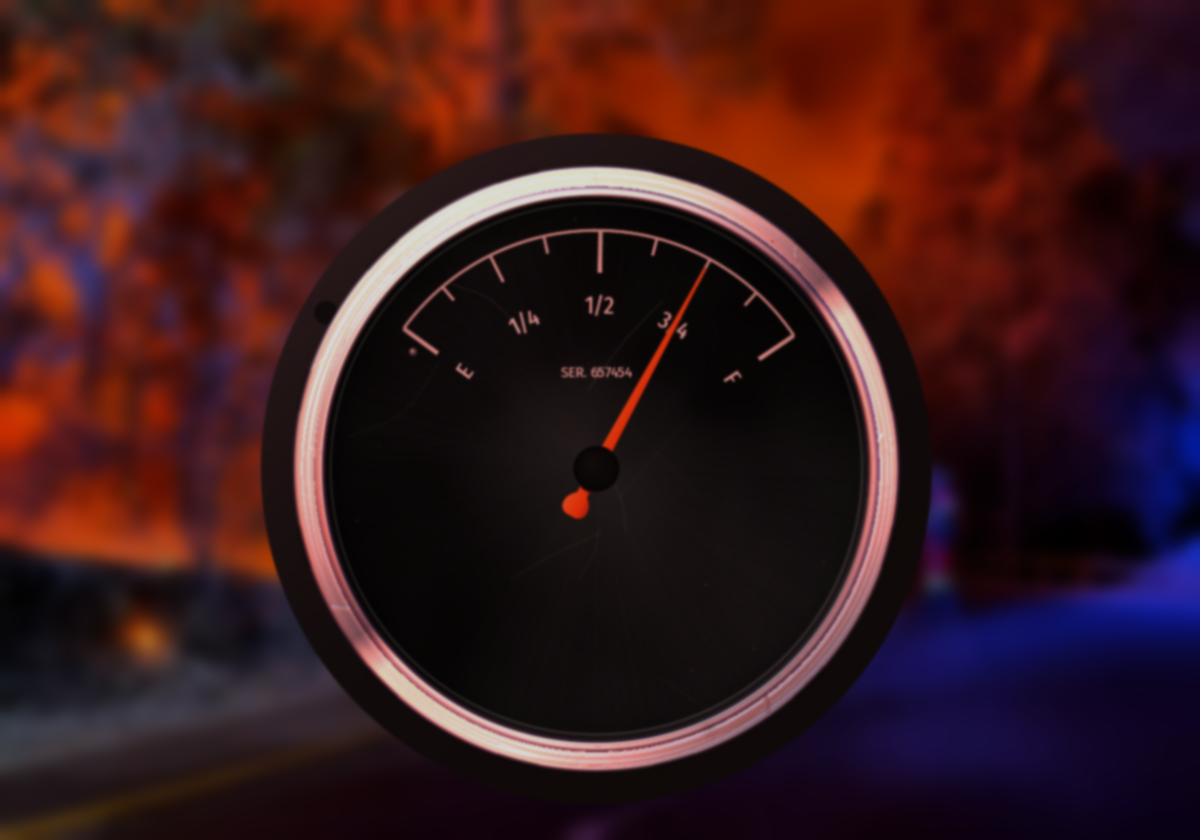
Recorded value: 0.75
